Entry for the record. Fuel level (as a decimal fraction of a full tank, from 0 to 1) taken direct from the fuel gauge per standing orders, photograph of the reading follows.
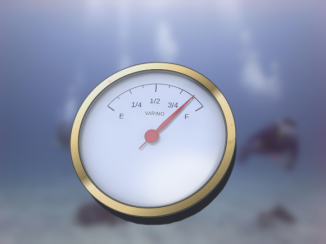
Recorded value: 0.875
